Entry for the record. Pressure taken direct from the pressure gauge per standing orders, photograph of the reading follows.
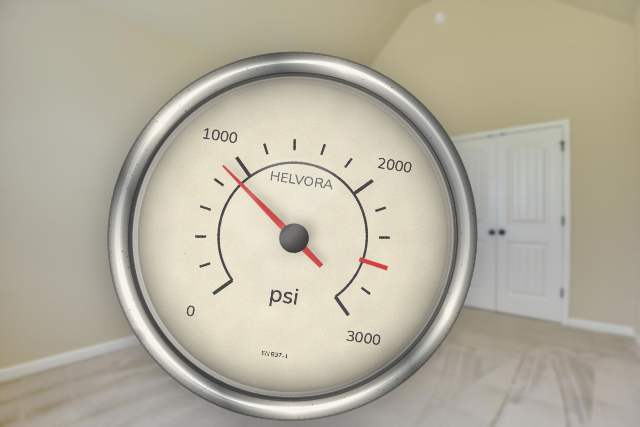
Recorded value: 900 psi
